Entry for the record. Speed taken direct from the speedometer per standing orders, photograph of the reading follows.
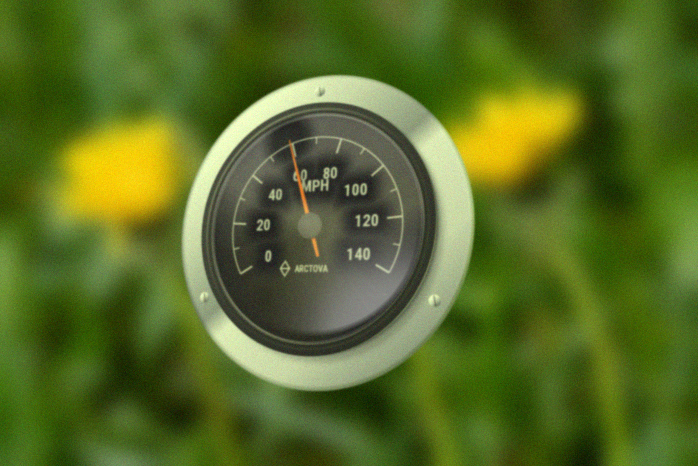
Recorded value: 60 mph
